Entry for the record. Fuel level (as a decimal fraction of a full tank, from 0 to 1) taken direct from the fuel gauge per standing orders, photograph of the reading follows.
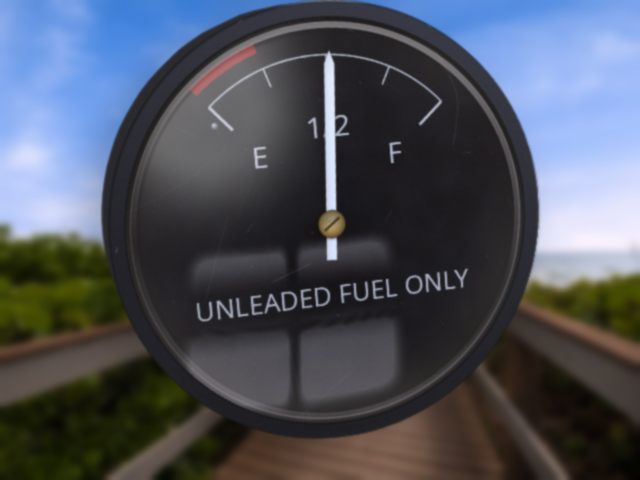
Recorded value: 0.5
